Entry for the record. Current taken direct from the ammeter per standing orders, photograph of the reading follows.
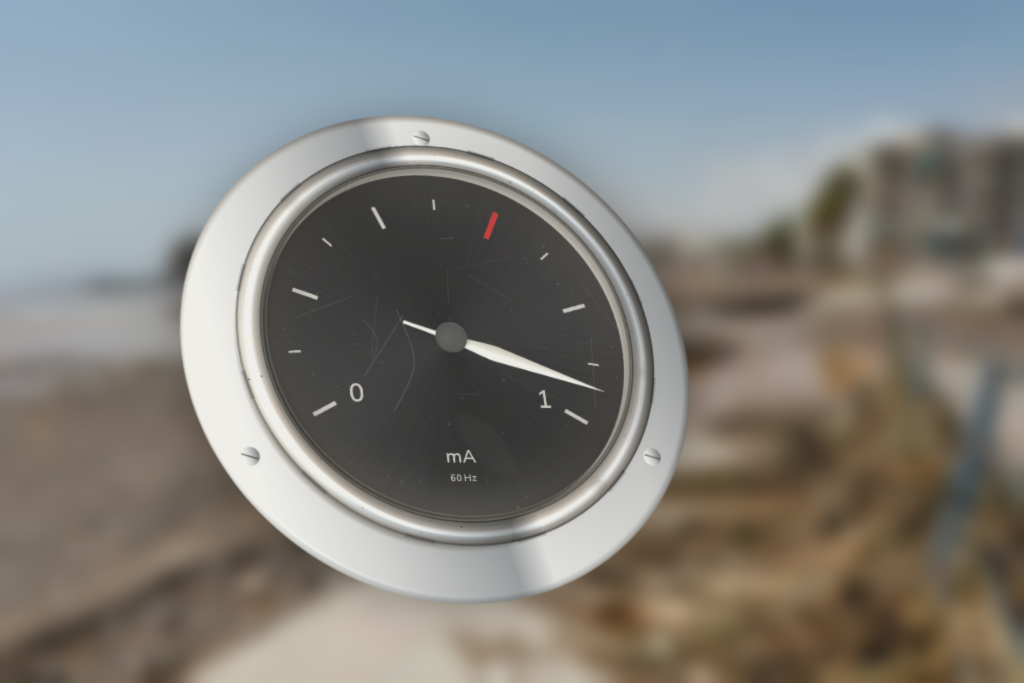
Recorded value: 0.95 mA
